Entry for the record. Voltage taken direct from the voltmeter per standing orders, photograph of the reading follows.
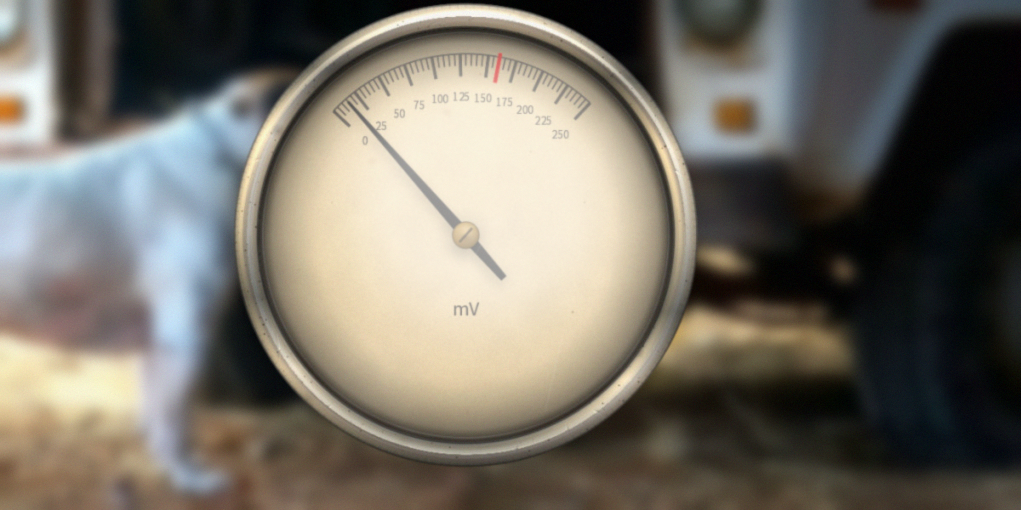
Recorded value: 15 mV
